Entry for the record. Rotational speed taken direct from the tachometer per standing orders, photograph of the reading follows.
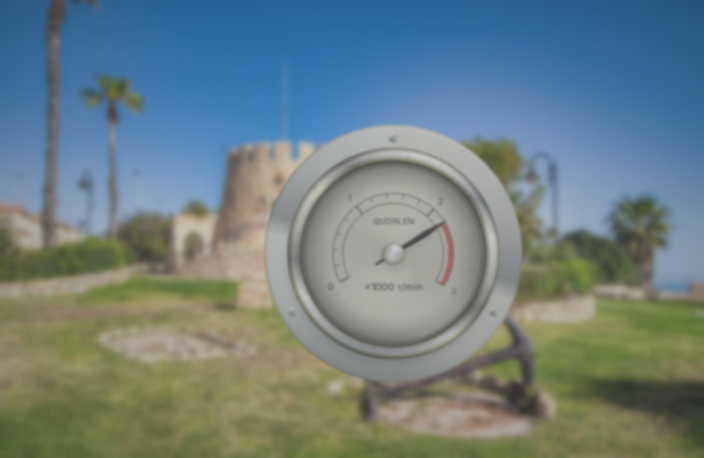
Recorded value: 2200 rpm
